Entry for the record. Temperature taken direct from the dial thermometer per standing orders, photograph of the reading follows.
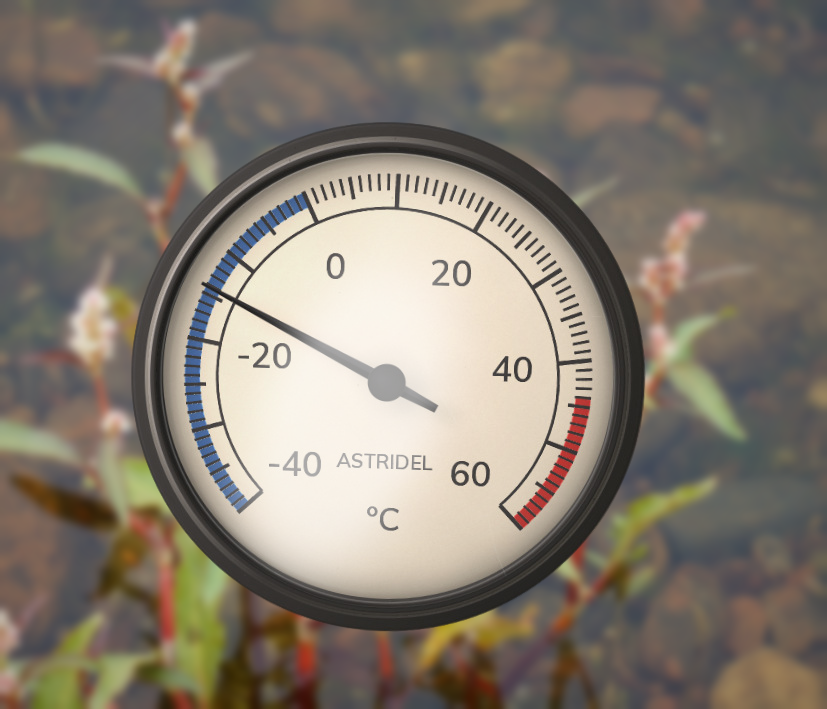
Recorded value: -14 °C
